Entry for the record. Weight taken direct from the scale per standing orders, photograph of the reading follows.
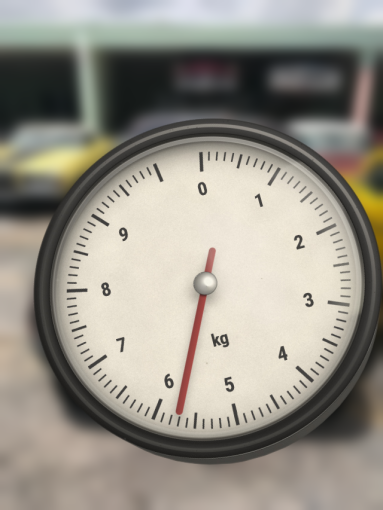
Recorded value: 5.7 kg
